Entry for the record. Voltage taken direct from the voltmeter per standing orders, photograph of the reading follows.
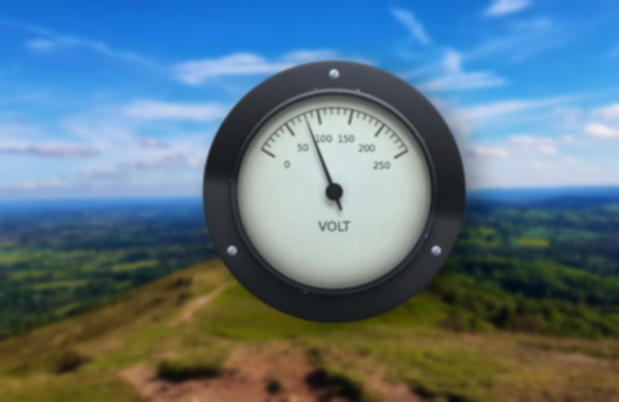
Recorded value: 80 V
